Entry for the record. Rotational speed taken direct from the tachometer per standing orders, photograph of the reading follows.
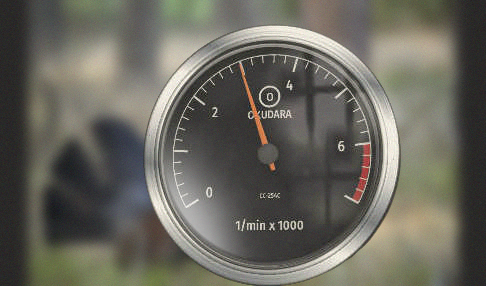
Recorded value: 3000 rpm
